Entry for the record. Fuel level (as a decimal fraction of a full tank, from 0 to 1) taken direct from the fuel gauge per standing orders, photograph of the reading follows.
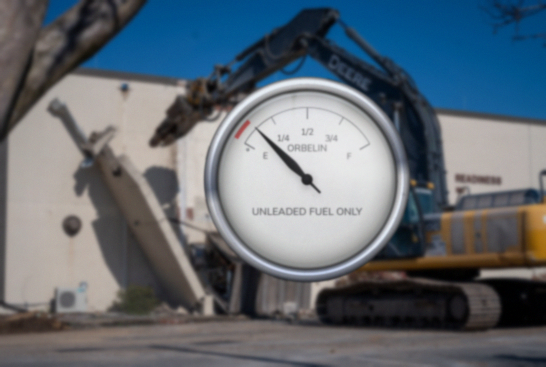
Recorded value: 0.125
